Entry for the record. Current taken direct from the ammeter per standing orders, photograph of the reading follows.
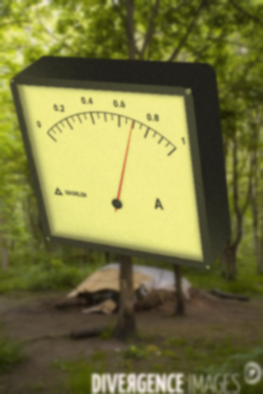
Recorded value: 0.7 A
